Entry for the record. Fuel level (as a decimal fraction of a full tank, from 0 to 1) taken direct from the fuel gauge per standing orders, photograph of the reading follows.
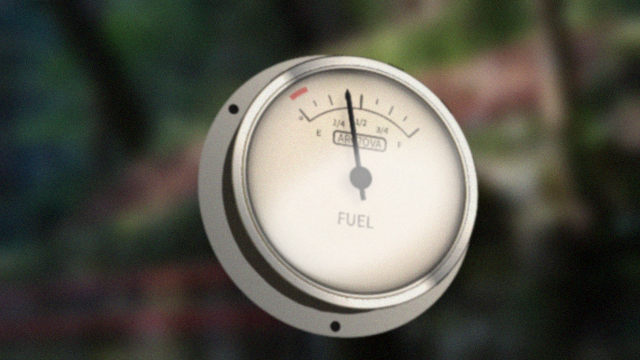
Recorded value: 0.375
